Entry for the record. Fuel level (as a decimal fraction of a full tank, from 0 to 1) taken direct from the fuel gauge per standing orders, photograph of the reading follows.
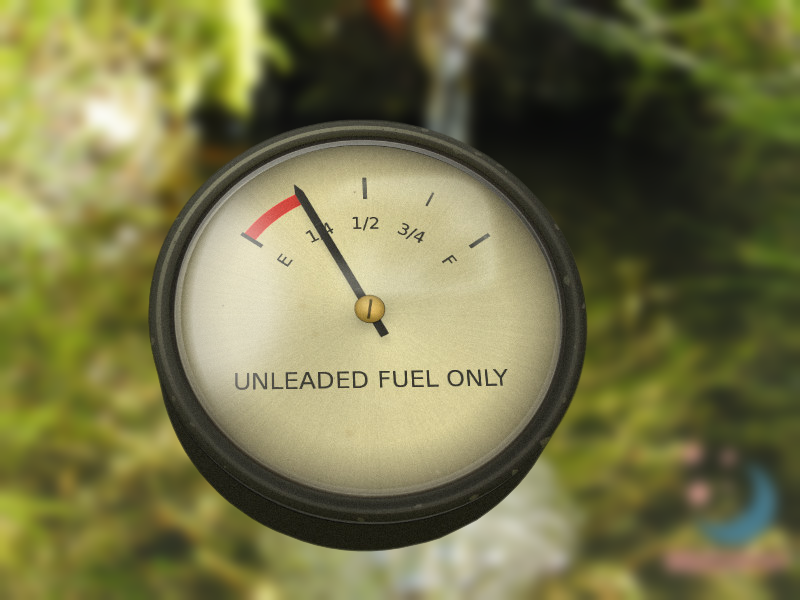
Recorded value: 0.25
